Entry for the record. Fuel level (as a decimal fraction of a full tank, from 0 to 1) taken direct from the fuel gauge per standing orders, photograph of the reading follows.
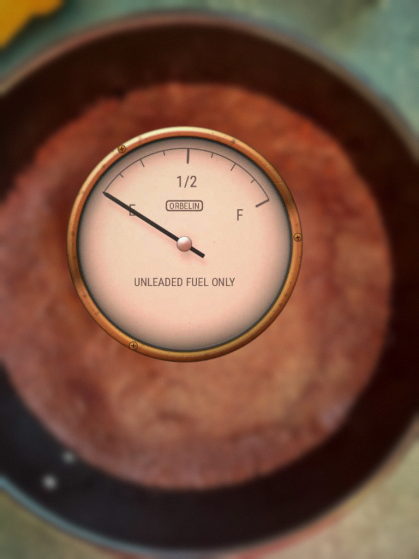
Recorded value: 0
